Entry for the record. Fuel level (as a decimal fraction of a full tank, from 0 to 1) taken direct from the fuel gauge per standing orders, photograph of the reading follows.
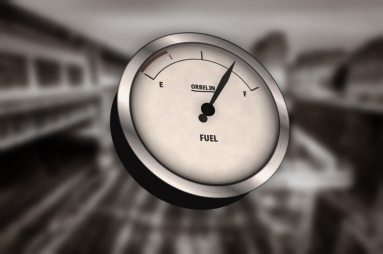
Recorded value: 0.75
